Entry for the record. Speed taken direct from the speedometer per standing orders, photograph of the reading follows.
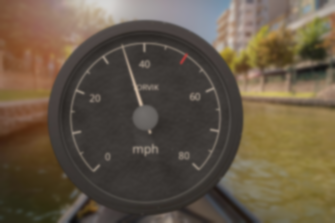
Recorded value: 35 mph
